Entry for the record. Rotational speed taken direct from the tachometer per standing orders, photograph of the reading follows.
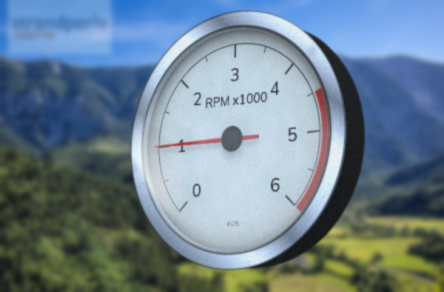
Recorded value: 1000 rpm
